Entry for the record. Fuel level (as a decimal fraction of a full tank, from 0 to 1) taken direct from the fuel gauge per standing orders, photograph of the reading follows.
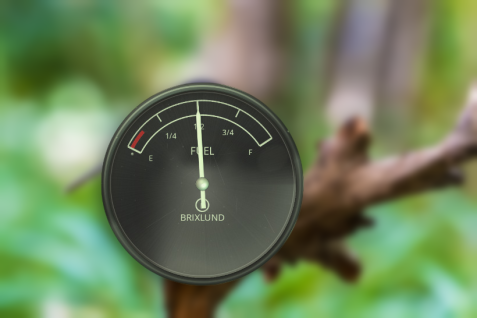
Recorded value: 0.5
